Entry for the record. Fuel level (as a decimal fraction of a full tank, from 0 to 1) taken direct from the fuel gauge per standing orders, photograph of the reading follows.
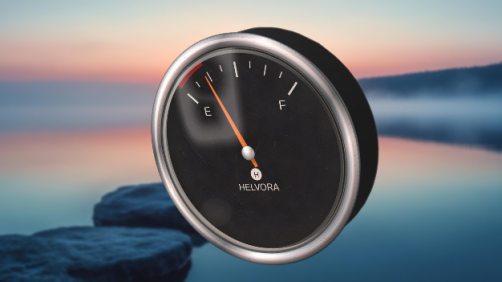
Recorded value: 0.25
